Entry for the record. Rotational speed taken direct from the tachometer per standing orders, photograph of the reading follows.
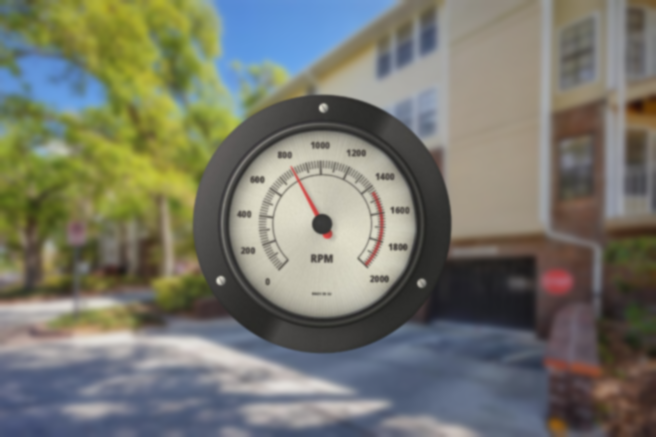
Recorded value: 800 rpm
